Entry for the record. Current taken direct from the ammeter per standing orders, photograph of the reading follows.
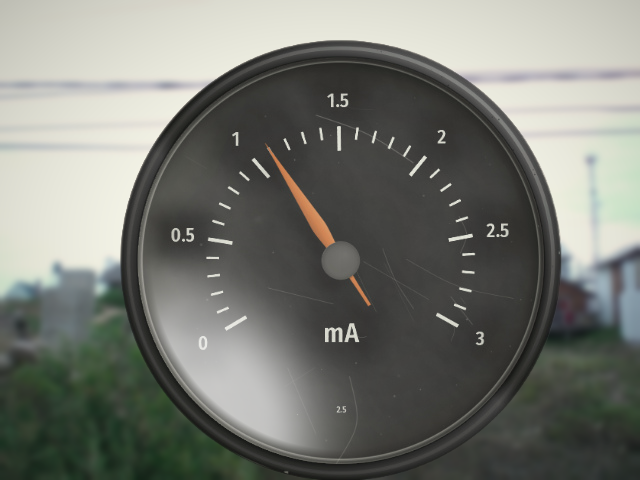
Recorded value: 1.1 mA
